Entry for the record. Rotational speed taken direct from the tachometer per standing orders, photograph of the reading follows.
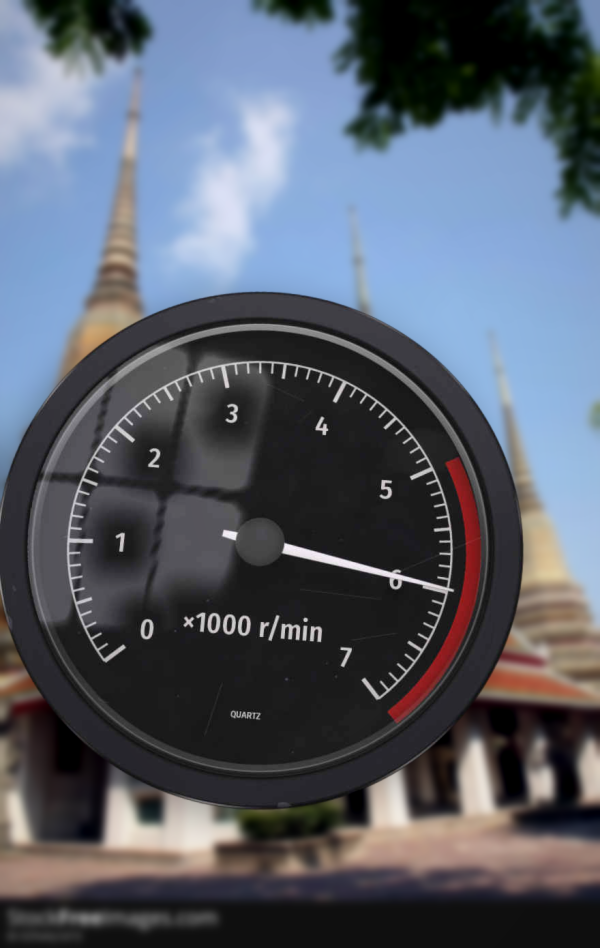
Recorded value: 6000 rpm
